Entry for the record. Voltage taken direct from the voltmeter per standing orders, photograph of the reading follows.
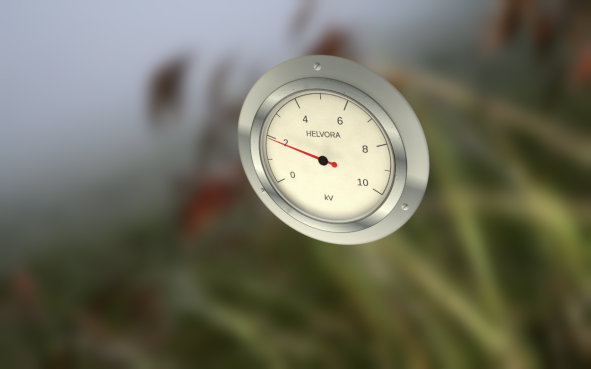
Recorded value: 2 kV
